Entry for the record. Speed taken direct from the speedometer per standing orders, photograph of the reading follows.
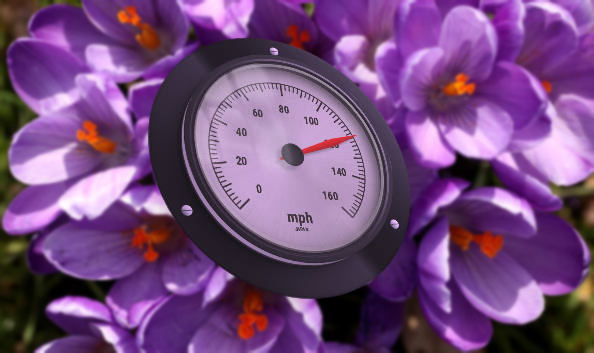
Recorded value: 120 mph
